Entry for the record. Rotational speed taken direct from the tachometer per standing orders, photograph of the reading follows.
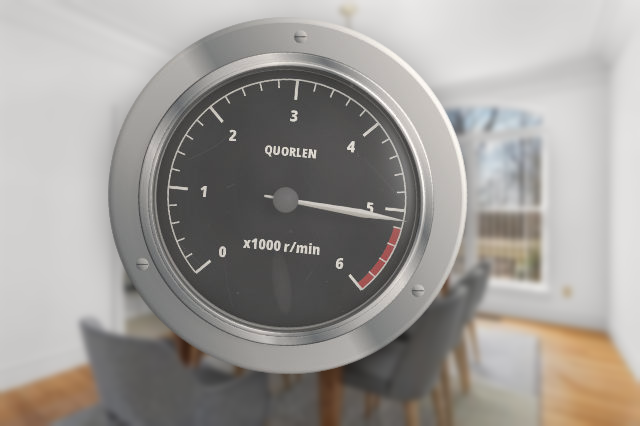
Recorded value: 5100 rpm
